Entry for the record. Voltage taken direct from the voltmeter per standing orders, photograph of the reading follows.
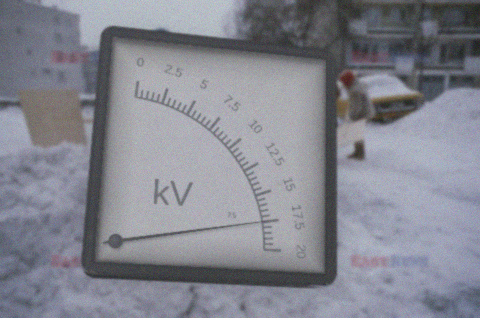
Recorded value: 17.5 kV
